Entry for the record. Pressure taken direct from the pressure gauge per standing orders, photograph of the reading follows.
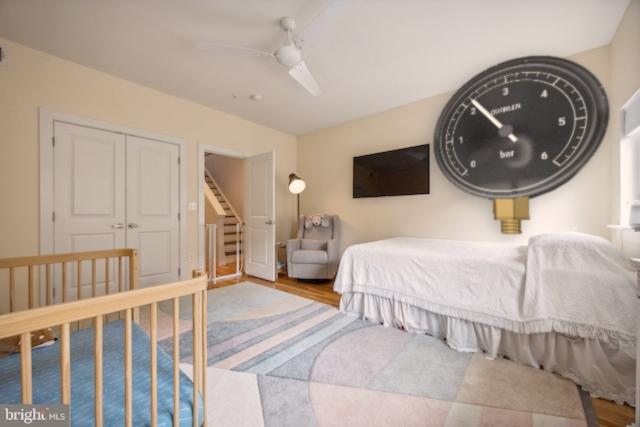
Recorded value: 2.2 bar
